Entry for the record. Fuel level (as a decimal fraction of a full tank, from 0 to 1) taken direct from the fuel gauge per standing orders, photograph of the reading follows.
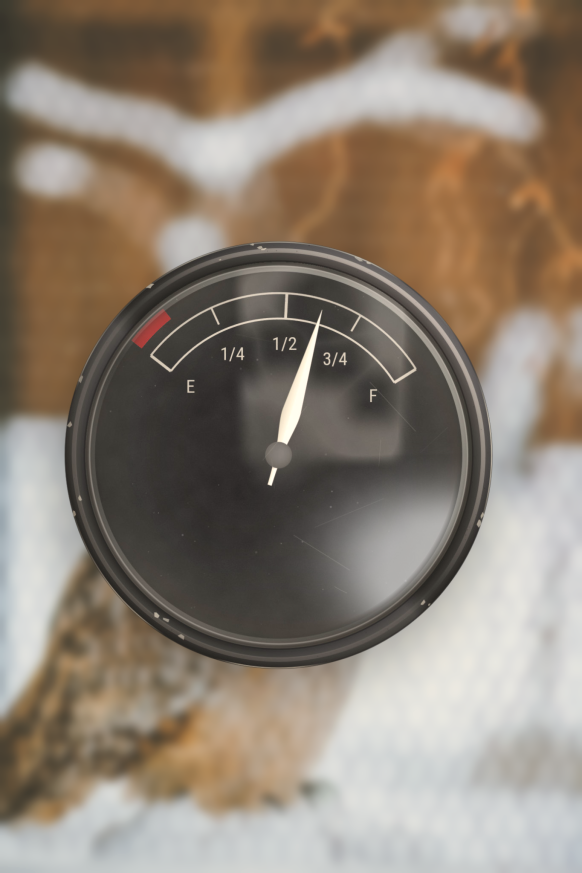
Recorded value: 0.625
